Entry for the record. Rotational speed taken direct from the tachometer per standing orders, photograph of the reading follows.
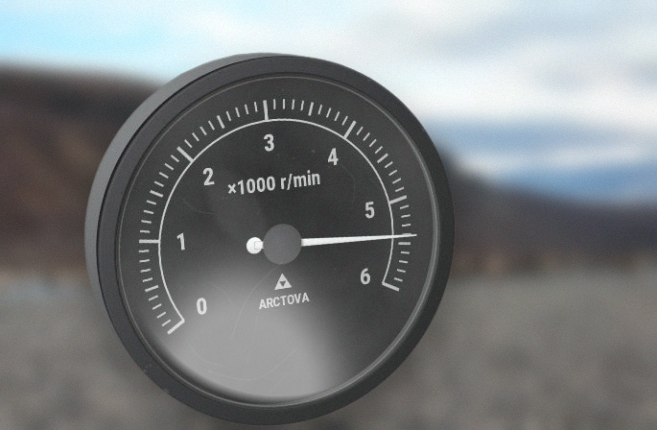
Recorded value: 5400 rpm
